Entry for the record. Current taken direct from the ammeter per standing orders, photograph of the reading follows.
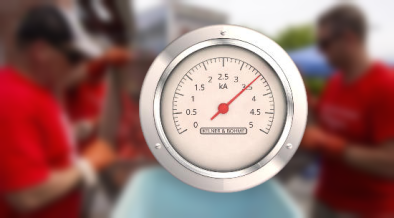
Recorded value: 3.5 kA
